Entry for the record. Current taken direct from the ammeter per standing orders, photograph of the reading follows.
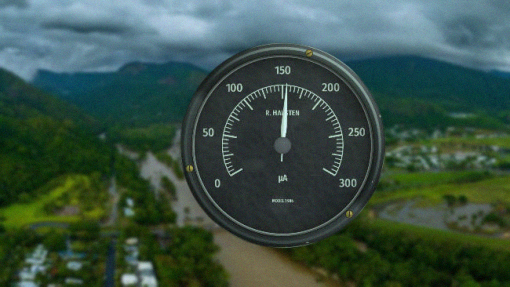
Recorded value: 155 µA
